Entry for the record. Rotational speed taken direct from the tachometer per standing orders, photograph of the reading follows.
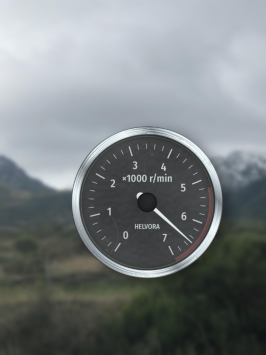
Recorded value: 6500 rpm
